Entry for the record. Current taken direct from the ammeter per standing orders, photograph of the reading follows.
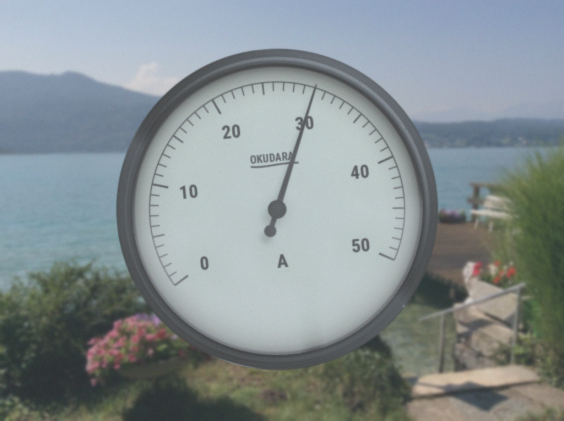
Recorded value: 30 A
